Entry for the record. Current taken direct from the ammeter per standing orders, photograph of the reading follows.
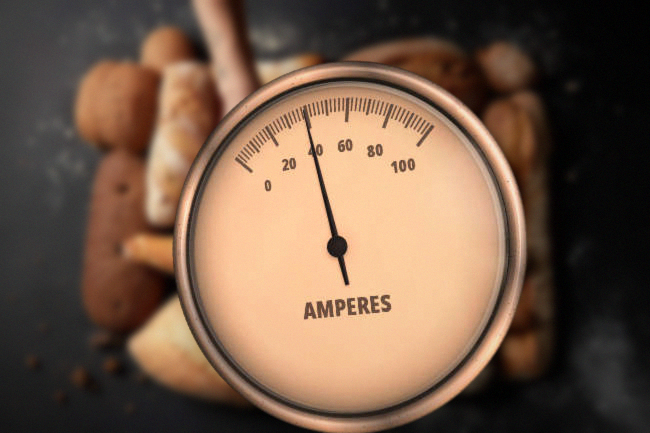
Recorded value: 40 A
